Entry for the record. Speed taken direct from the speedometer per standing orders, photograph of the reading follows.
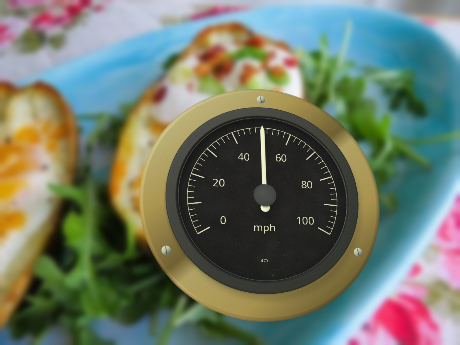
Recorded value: 50 mph
